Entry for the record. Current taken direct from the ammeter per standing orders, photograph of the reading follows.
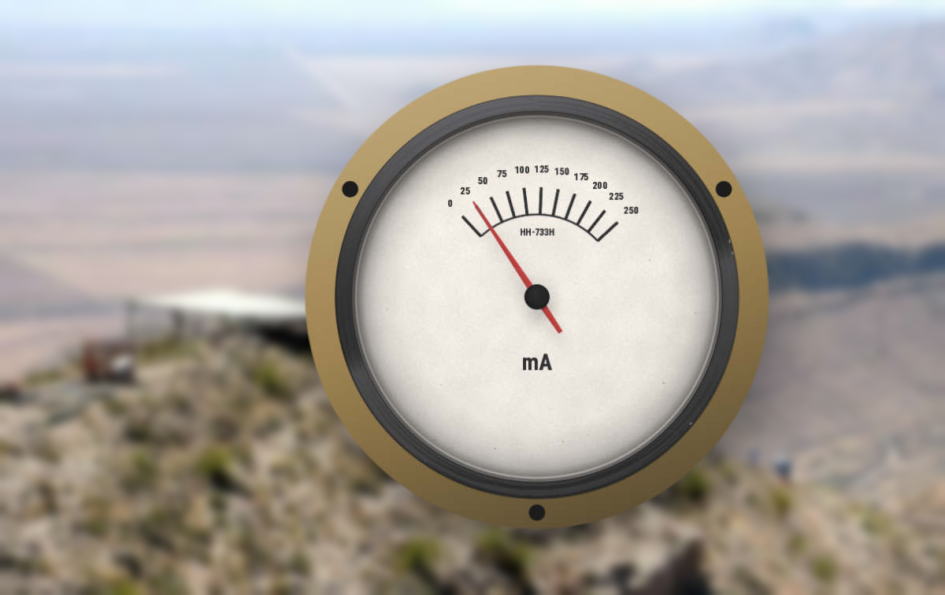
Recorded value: 25 mA
